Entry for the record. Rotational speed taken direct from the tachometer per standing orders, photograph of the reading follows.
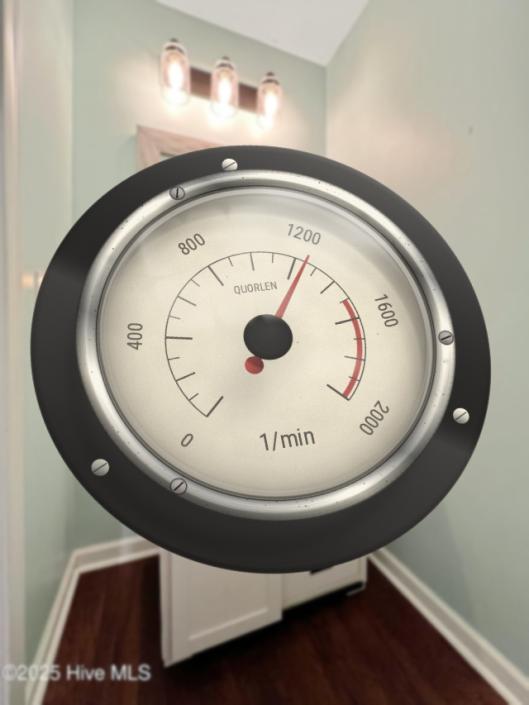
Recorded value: 1250 rpm
